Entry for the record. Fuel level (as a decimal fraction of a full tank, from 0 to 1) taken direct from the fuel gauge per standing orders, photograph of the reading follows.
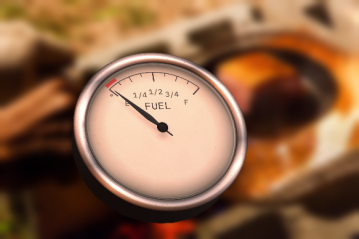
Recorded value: 0
